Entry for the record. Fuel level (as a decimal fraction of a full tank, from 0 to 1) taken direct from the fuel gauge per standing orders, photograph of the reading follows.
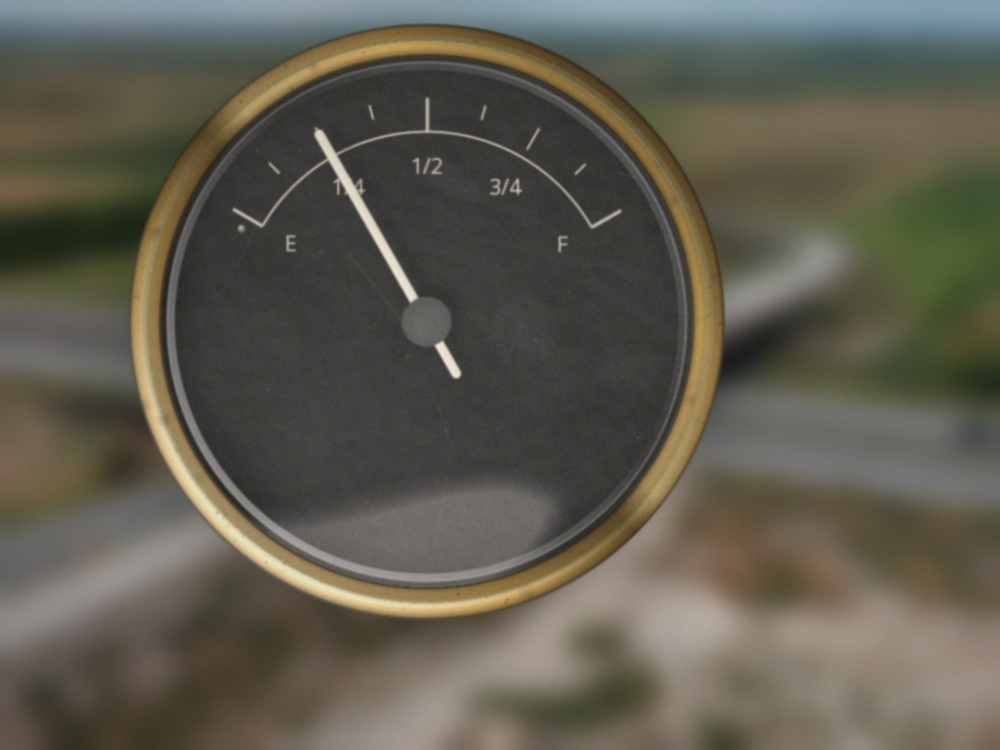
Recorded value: 0.25
